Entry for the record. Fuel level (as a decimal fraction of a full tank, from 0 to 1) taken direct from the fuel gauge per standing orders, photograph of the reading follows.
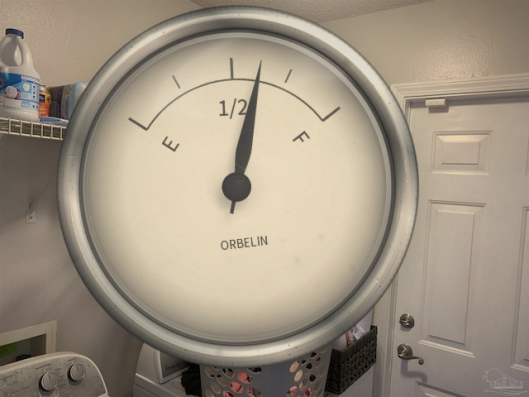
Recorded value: 0.625
